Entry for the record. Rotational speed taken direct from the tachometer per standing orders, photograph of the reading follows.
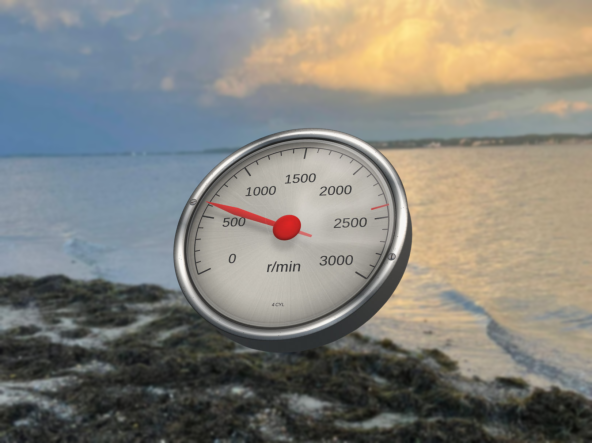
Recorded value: 600 rpm
